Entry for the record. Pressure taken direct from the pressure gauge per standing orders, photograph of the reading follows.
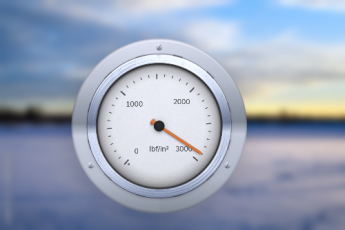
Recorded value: 2900 psi
